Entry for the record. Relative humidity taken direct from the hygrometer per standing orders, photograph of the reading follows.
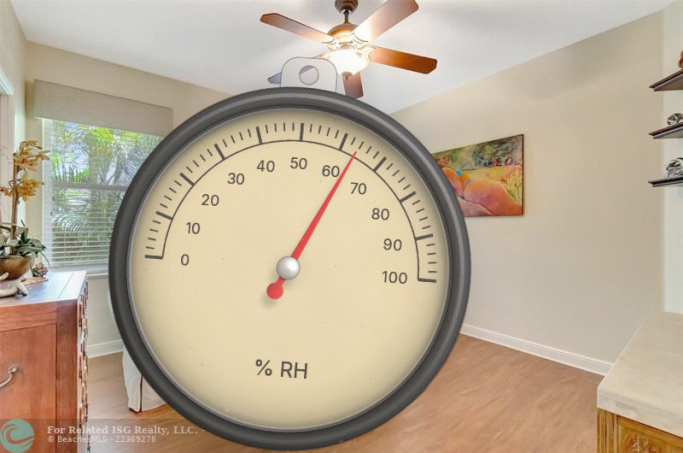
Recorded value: 64 %
